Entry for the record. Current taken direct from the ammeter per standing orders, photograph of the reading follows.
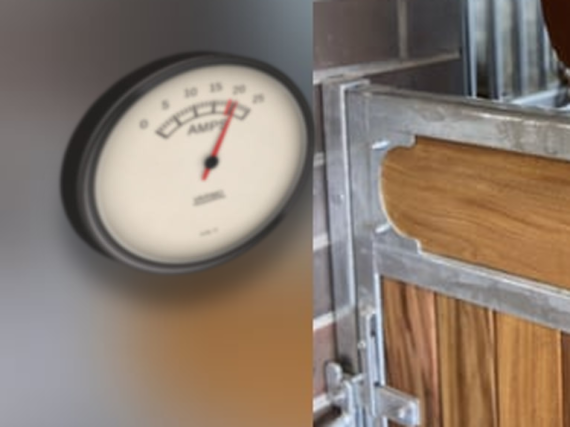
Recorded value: 20 A
